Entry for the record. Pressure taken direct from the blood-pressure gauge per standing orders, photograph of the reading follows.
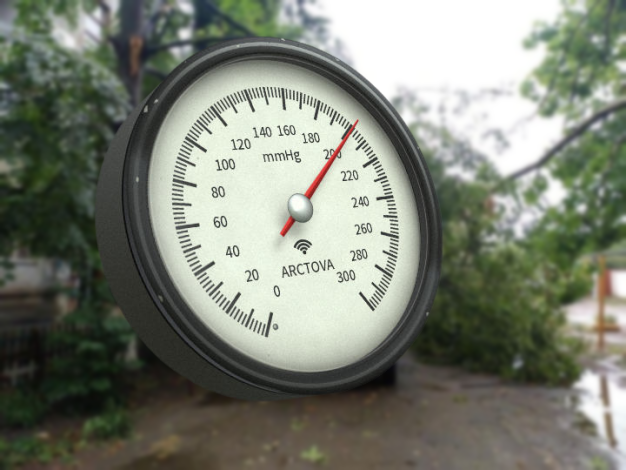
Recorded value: 200 mmHg
